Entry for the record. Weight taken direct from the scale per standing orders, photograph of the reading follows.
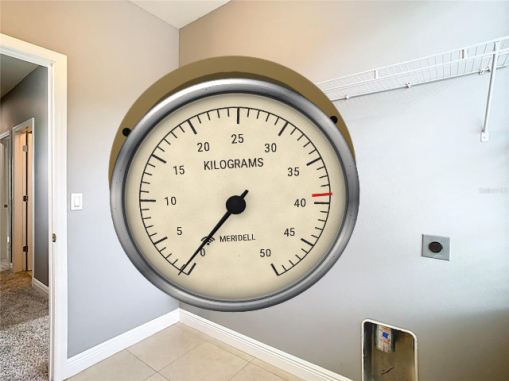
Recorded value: 1 kg
